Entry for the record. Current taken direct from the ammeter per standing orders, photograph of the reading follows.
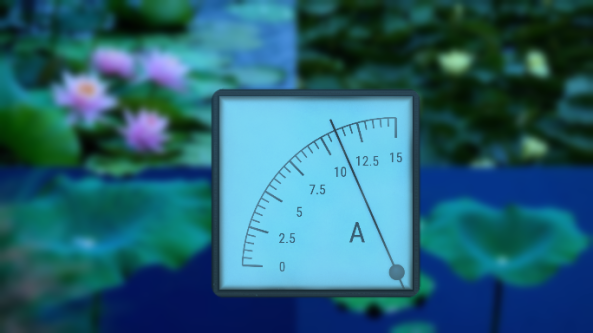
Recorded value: 11 A
